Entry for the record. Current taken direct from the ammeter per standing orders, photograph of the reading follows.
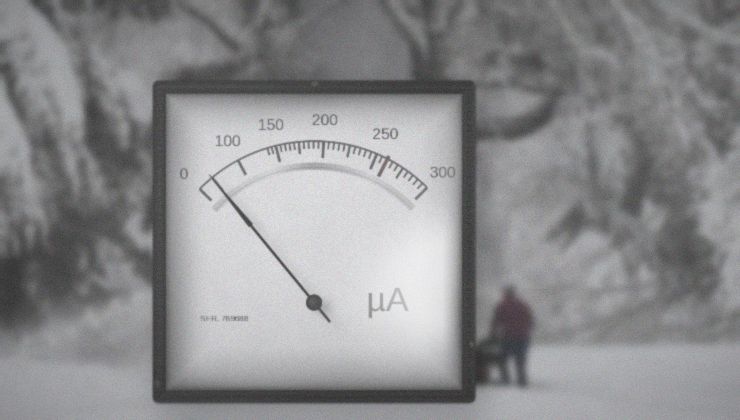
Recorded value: 50 µA
